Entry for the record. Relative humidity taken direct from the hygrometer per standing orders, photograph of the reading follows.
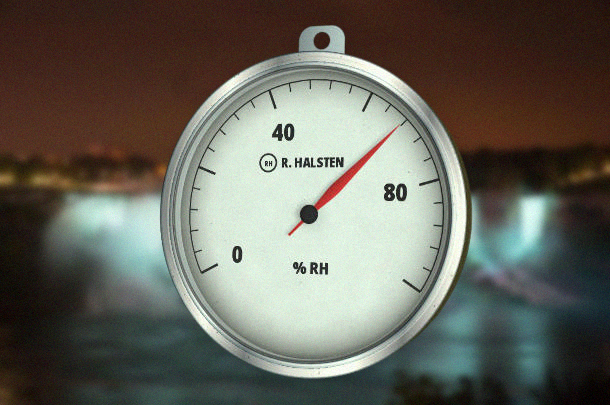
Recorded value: 68 %
